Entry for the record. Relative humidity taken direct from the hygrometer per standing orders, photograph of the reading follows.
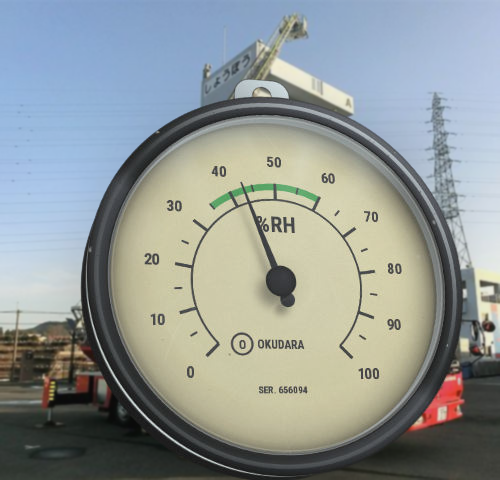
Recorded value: 42.5 %
